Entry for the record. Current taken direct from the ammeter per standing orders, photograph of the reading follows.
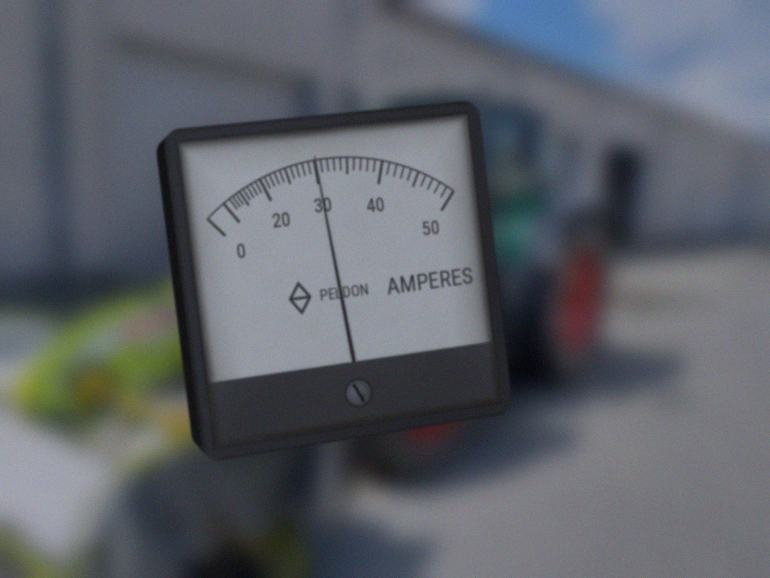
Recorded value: 30 A
